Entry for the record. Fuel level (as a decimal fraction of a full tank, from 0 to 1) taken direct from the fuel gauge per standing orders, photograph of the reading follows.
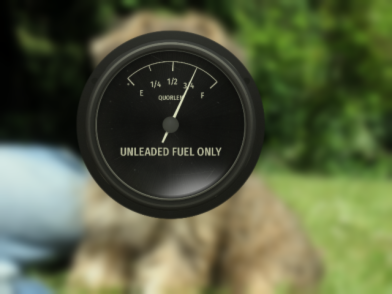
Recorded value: 0.75
